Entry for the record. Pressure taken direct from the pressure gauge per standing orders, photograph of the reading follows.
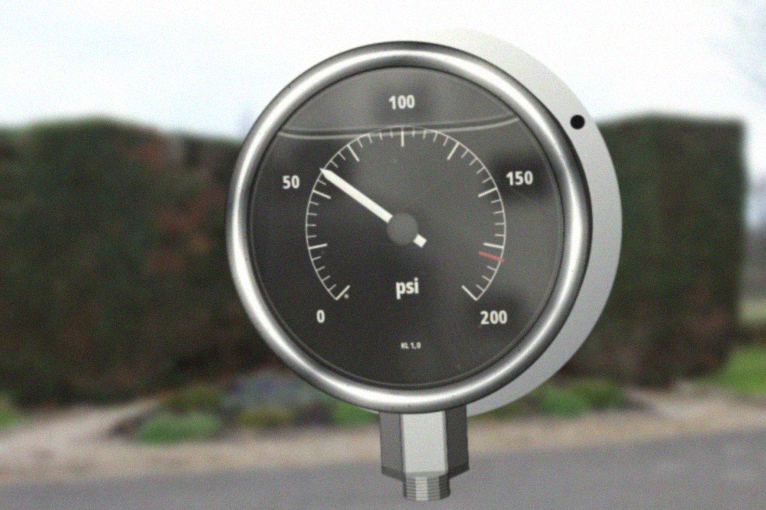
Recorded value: 60 psi
